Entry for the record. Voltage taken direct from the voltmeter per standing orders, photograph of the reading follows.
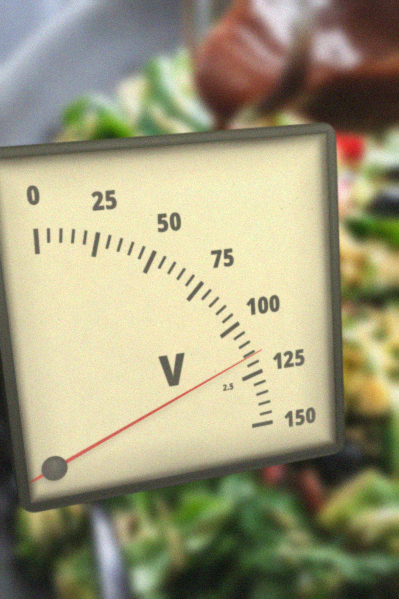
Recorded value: 115 V
